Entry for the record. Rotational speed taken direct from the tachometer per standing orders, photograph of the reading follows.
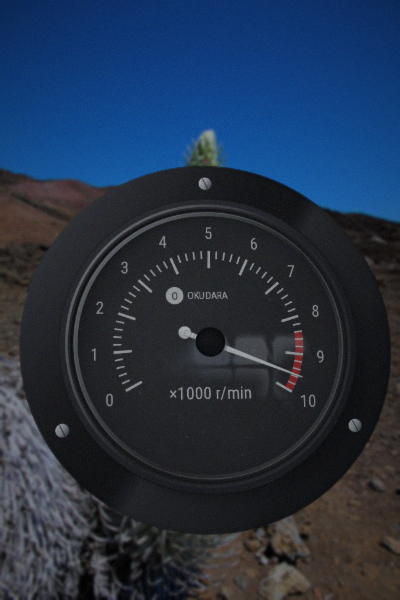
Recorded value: 9600 rpm
